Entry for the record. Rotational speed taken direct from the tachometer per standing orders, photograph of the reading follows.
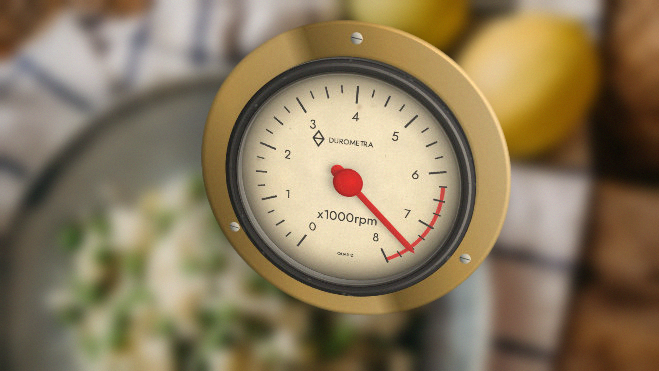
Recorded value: 7500 rpm
